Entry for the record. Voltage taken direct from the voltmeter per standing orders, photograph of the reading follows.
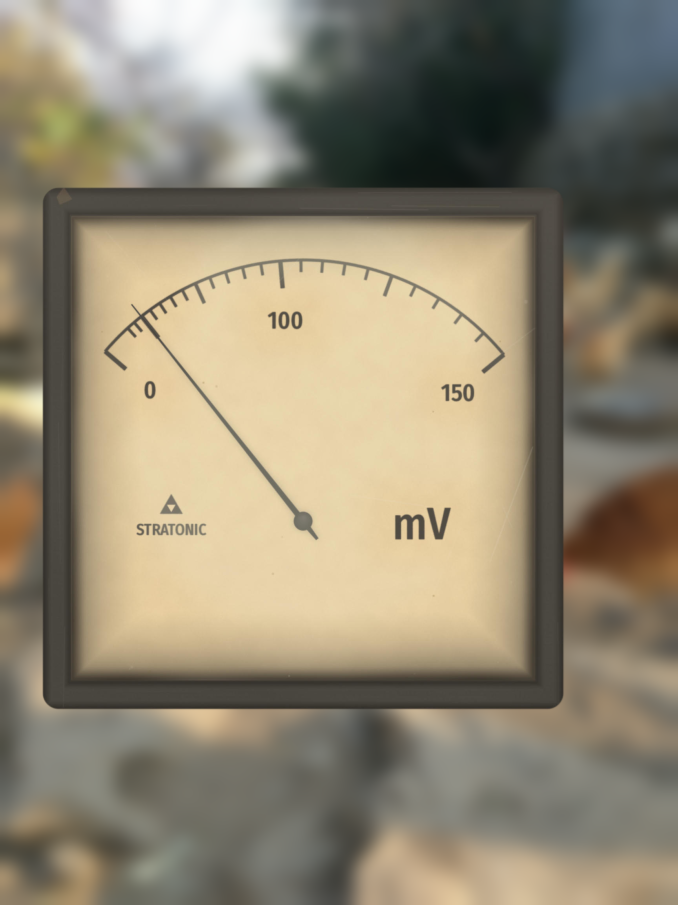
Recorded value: 50 mV
